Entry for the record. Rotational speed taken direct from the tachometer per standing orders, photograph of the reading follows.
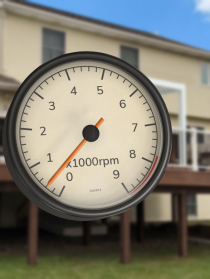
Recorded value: 400 rpm
